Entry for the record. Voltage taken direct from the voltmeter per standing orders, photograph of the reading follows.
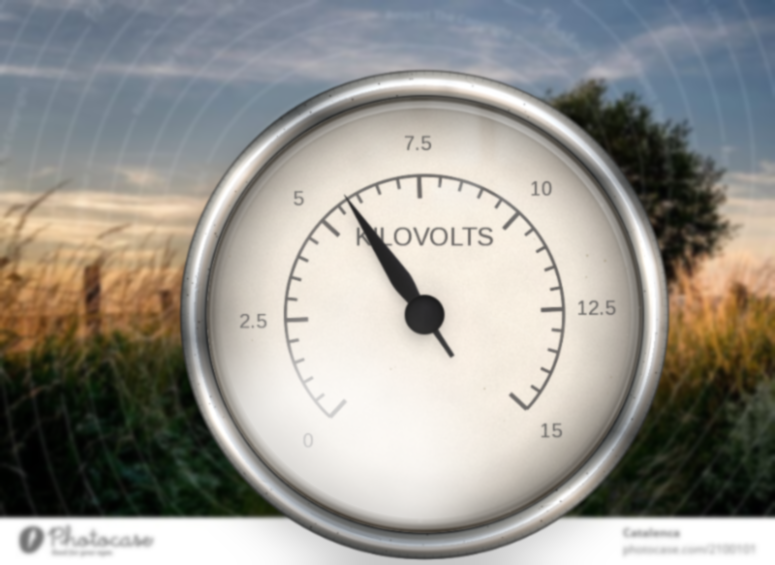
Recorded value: 5.75 kV
